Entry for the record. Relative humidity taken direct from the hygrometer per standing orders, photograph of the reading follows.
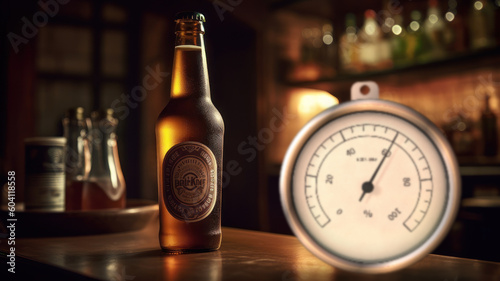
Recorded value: 60 %
